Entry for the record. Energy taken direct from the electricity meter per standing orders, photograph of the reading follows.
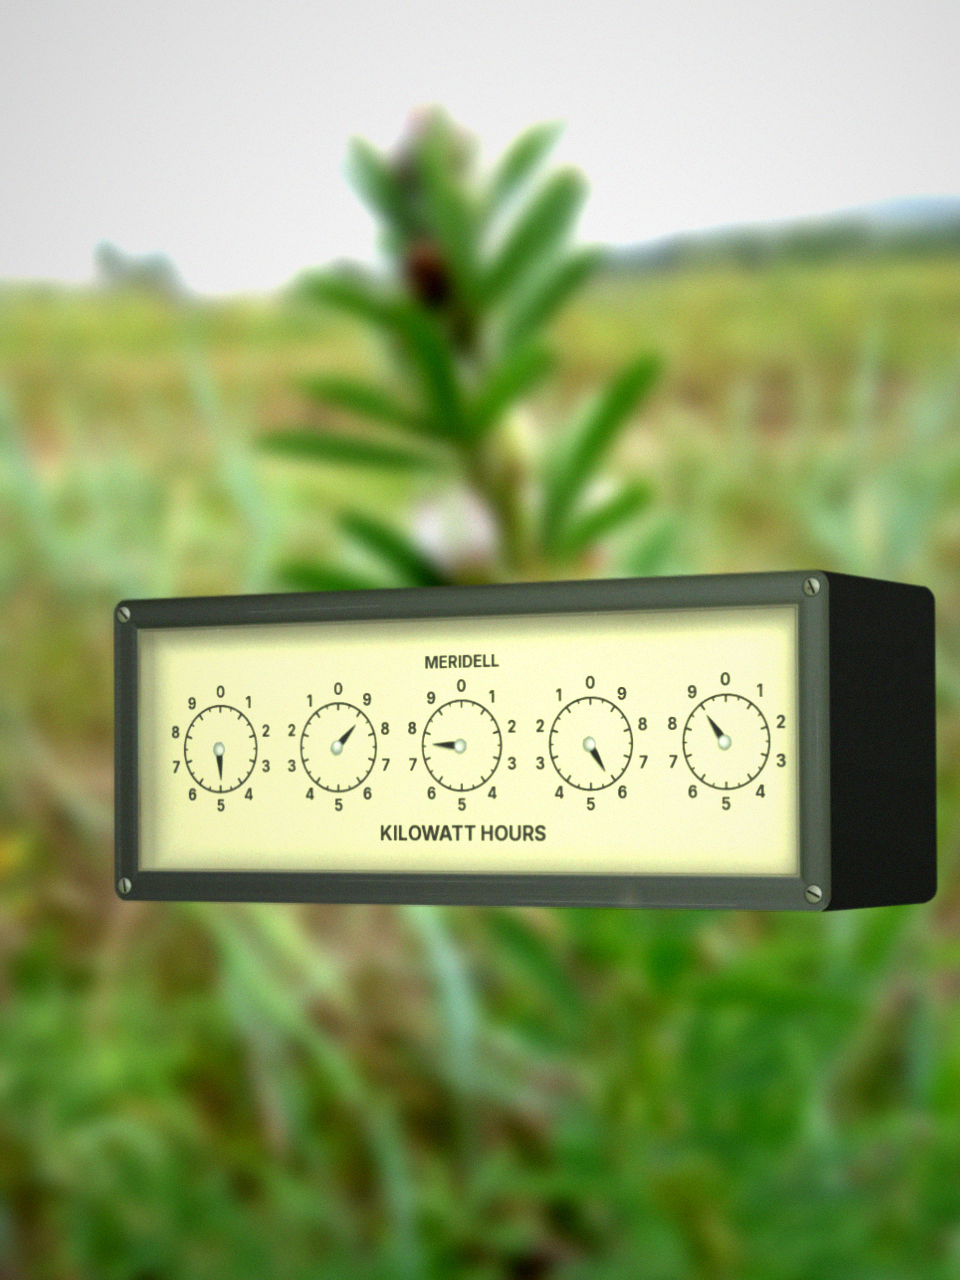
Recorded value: 48759 kWh
